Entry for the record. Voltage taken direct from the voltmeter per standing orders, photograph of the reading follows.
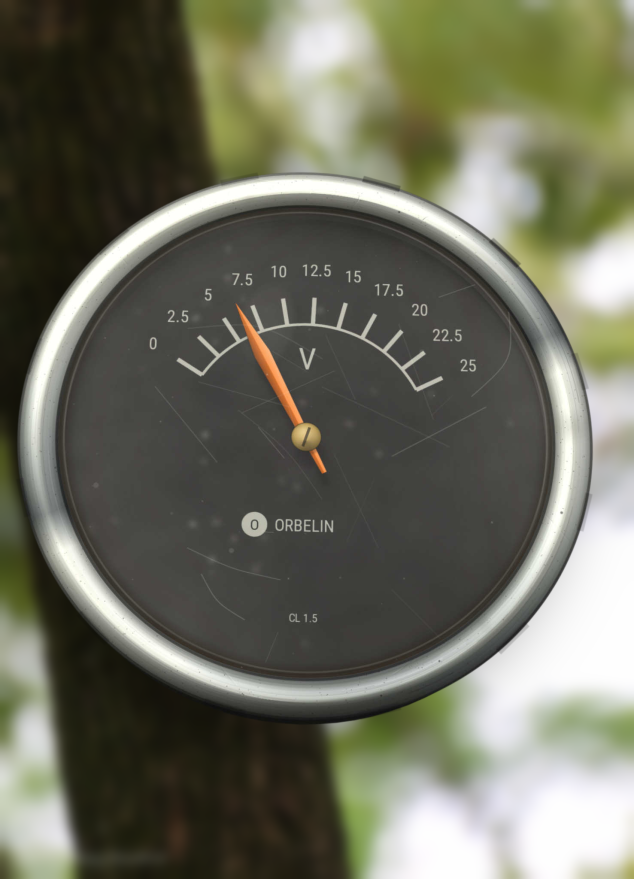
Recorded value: 6.25 V
